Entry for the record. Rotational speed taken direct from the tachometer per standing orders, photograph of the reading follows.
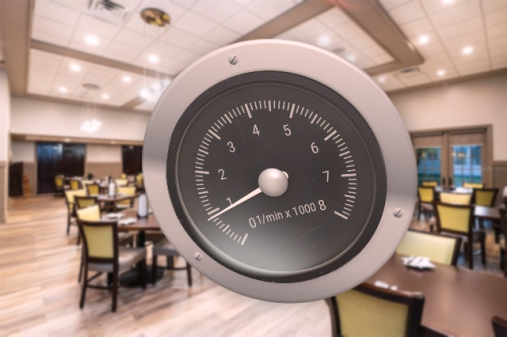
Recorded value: 900 rpm
